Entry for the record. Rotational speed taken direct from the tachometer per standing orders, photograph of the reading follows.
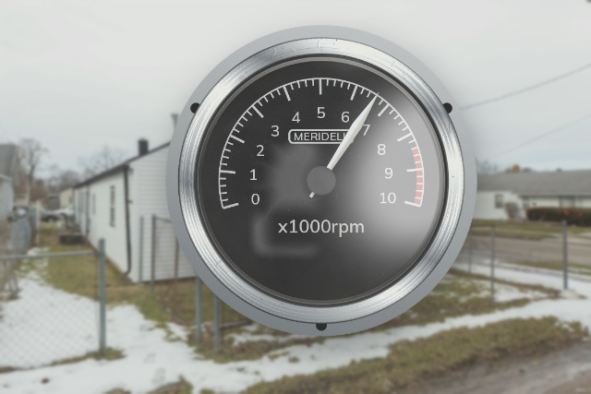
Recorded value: 6600 rpm
